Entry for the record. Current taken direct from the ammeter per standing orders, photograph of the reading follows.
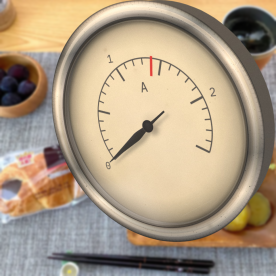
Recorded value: 0 A
